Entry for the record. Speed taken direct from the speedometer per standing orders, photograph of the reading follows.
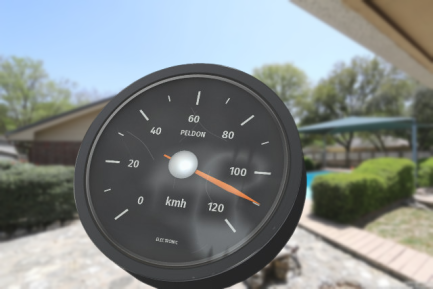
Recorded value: 110 km/h
